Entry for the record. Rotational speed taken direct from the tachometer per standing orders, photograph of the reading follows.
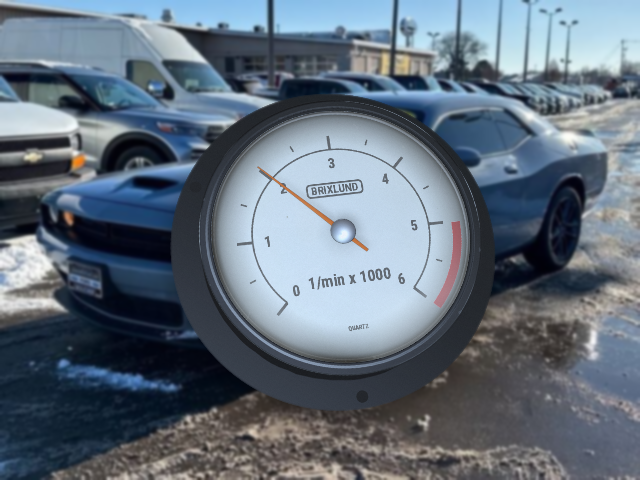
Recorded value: 2000 rpm
